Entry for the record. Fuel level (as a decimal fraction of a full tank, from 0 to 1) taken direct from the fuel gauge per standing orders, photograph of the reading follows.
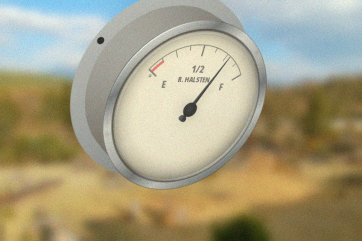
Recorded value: 0.75
